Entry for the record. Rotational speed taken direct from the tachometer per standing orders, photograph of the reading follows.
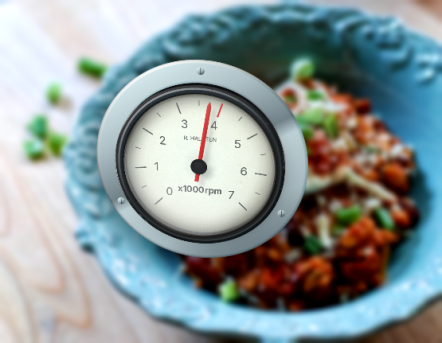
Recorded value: 3750 rpm
